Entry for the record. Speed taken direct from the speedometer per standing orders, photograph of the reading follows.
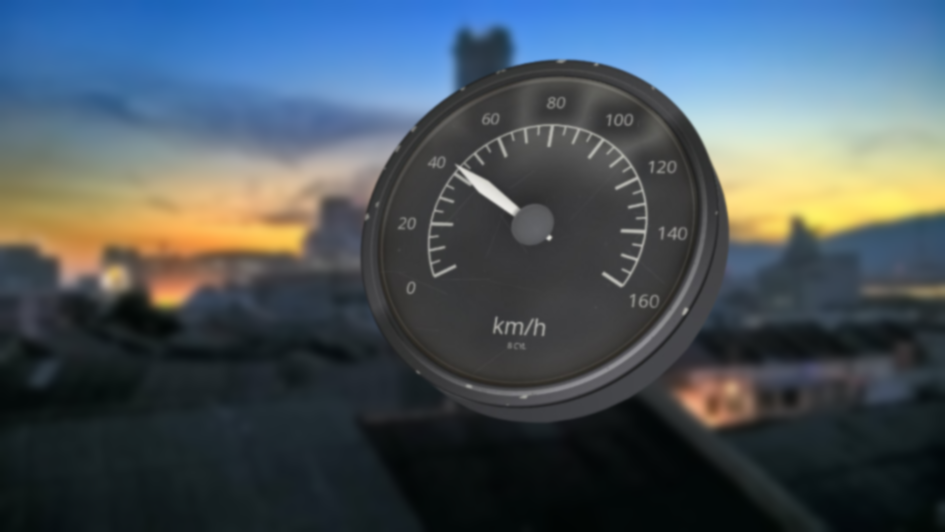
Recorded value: 42.5 km/h
